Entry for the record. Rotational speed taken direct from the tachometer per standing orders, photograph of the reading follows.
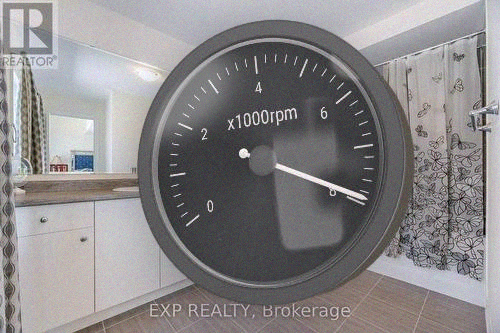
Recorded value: 7900 rpm
